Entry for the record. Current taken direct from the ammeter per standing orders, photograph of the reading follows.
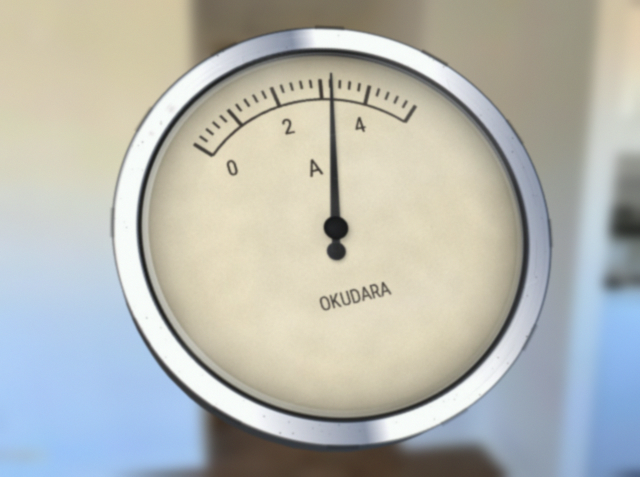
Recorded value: 3.2 A
